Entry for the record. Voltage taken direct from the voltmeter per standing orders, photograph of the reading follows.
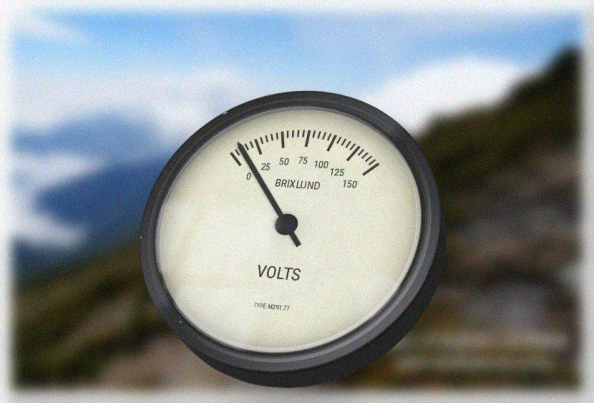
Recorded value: 10 V
